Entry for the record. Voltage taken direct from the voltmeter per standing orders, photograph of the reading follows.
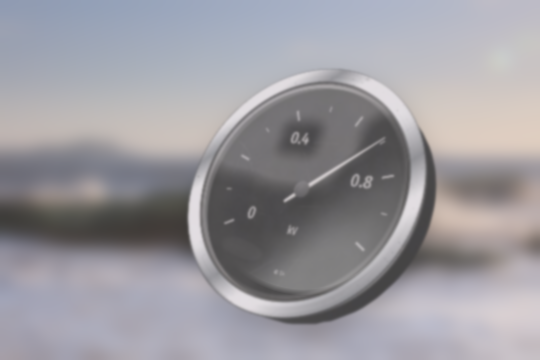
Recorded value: 0.7 kV
